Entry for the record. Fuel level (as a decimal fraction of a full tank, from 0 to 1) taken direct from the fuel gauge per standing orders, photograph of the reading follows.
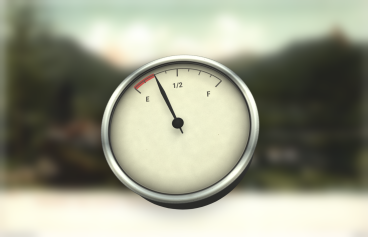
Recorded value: 0.25
